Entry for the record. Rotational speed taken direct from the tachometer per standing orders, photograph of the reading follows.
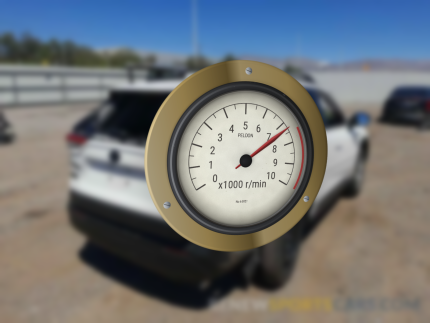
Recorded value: 7250 rpm
